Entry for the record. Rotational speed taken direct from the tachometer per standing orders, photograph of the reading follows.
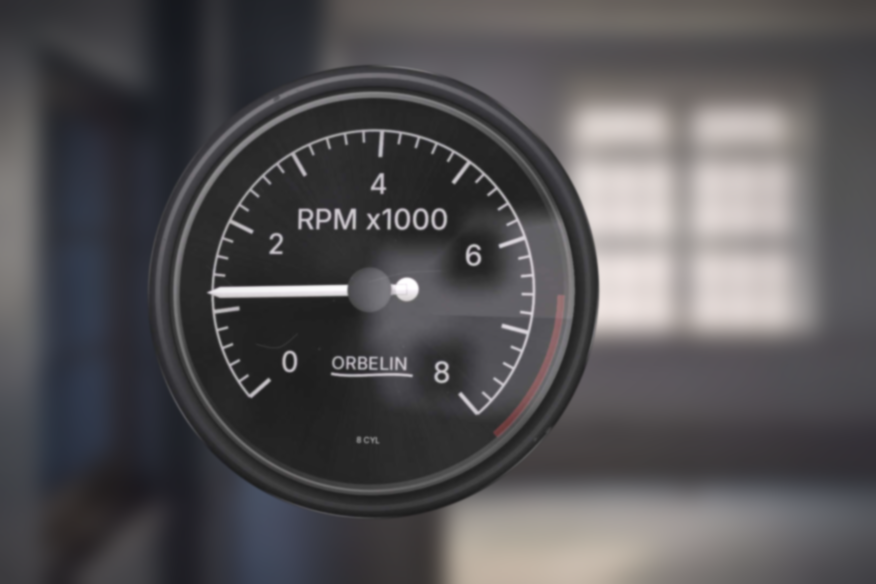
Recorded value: 1200 rpm
